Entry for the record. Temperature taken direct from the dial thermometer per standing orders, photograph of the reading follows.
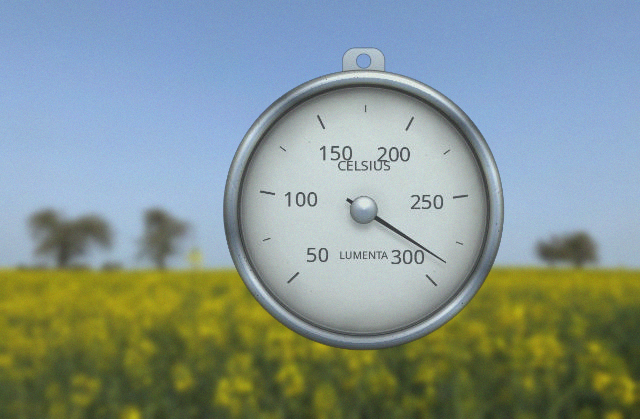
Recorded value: 287.5 °C
